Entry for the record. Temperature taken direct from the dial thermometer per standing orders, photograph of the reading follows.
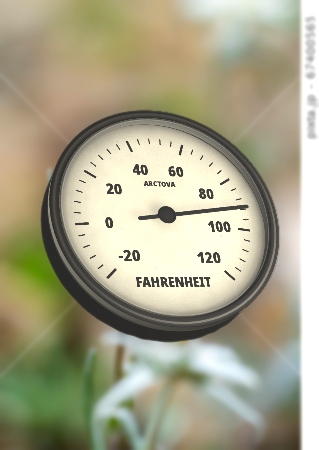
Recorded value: 92 °F
